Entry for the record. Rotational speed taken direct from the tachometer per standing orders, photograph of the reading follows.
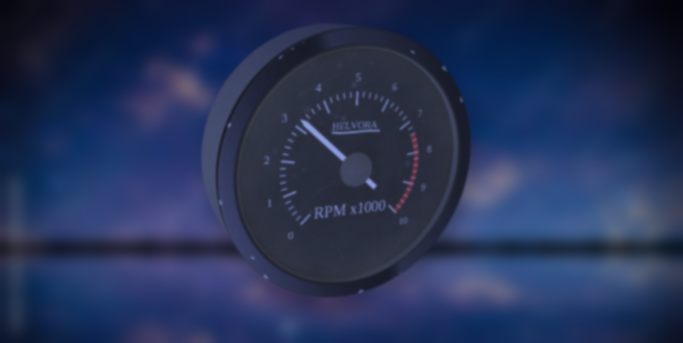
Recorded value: 3200 rpm
